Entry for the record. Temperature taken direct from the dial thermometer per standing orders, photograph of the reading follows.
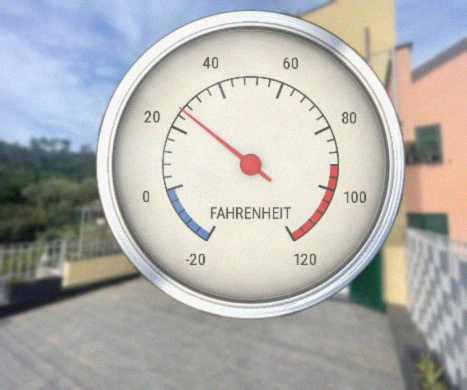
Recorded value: 26 °F
